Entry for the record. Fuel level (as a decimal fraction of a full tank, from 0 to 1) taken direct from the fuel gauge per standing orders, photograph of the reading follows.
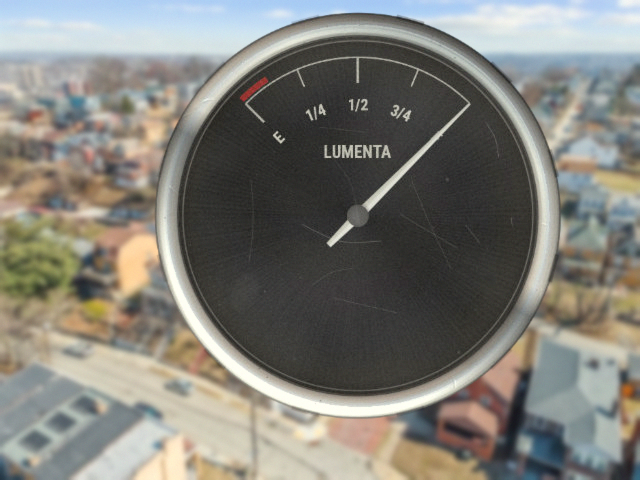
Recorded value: 1
